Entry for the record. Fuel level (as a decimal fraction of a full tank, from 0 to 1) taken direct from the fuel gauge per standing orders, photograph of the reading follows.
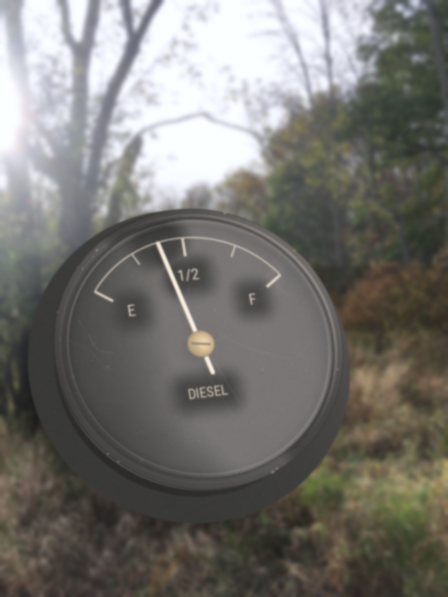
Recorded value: 0.375
